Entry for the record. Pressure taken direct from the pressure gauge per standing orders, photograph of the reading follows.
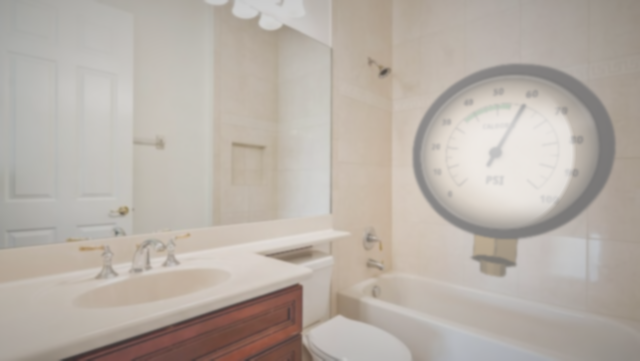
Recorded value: 60 psi
